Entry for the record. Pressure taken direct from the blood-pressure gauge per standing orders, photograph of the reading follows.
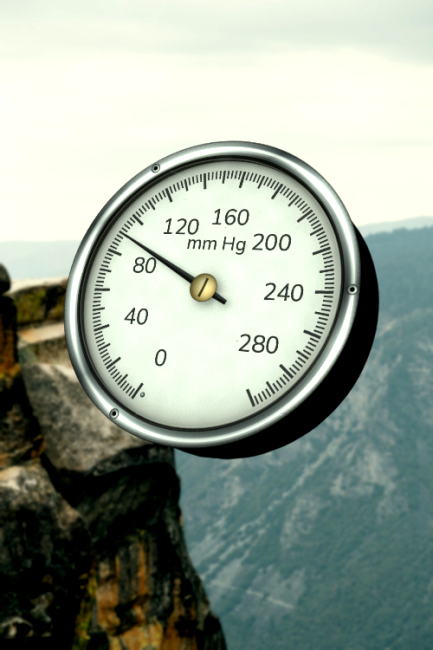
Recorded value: 90 mmHg
